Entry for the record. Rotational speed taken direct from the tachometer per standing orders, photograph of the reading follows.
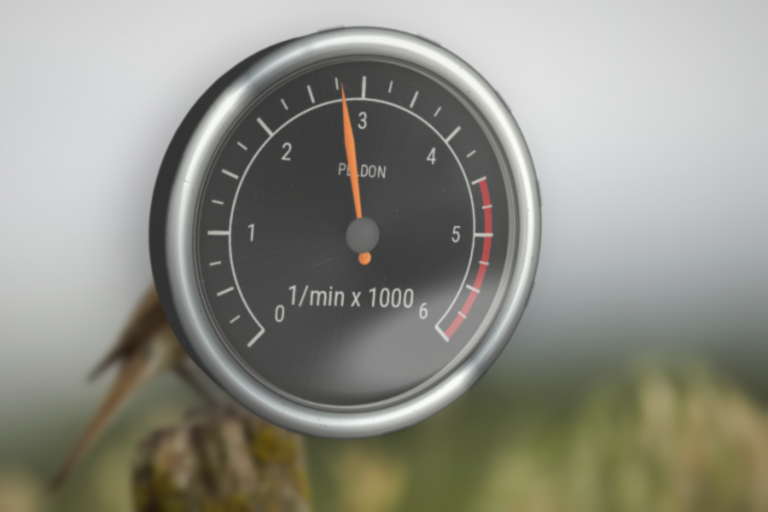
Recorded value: 2750 rpm
